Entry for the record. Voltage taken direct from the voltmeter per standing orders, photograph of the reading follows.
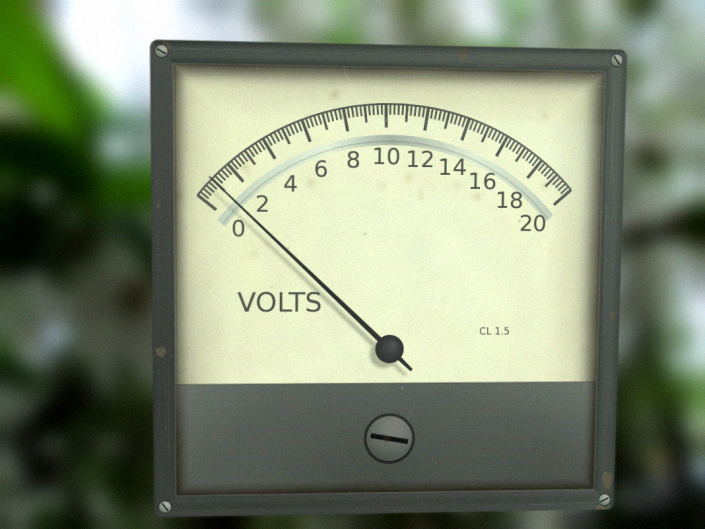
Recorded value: 1 V
